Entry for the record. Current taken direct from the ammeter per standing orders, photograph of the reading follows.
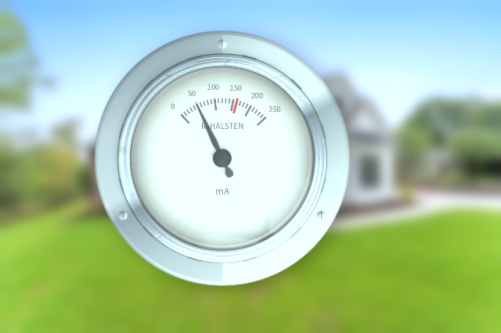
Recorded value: 50 mA
